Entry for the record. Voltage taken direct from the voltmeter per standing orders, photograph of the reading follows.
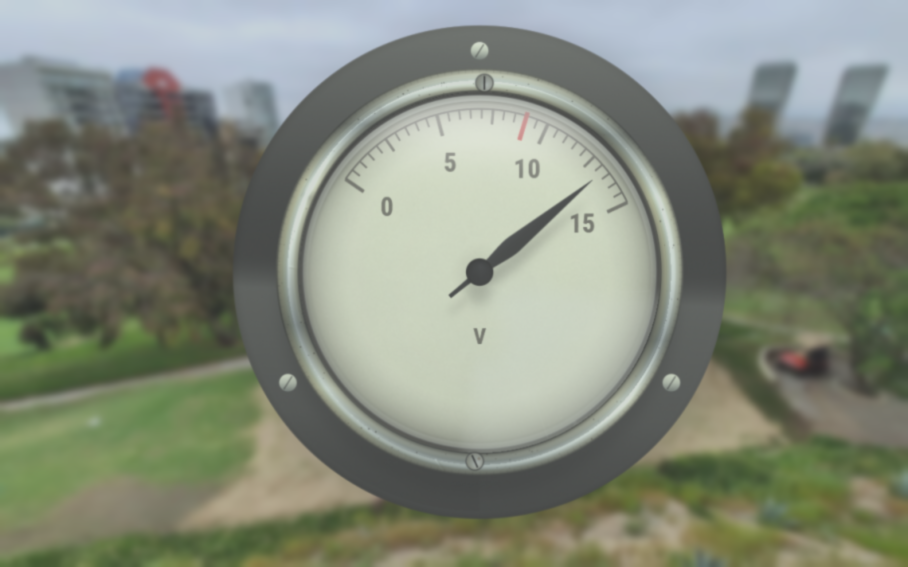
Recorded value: 13.25 V
